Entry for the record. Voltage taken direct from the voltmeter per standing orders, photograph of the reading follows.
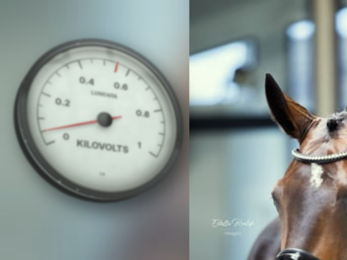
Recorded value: 0.05 kV
